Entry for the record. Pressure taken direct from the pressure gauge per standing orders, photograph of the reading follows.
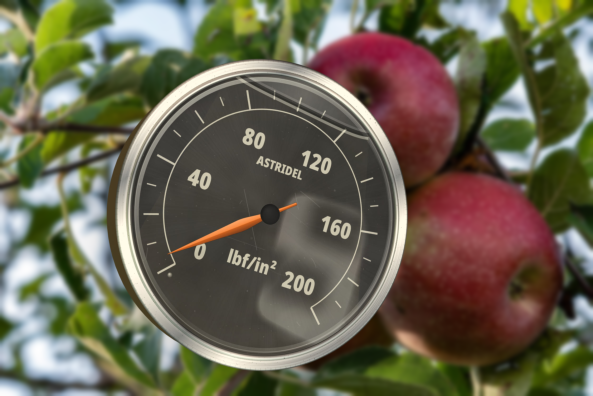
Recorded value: 5 psi
